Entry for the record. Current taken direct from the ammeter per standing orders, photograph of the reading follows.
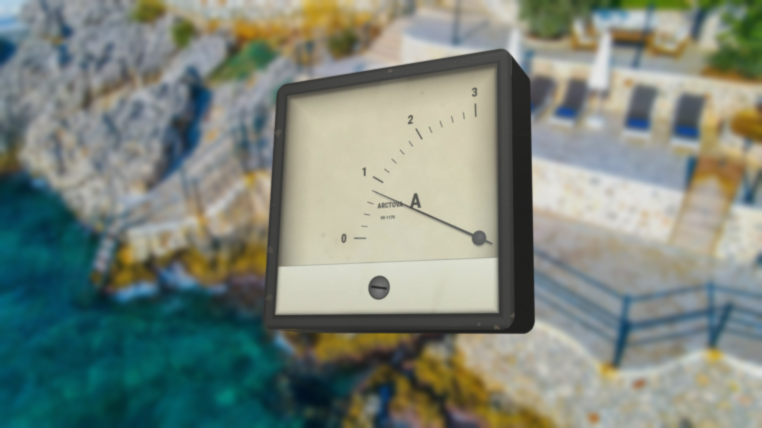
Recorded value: 0.8 A
